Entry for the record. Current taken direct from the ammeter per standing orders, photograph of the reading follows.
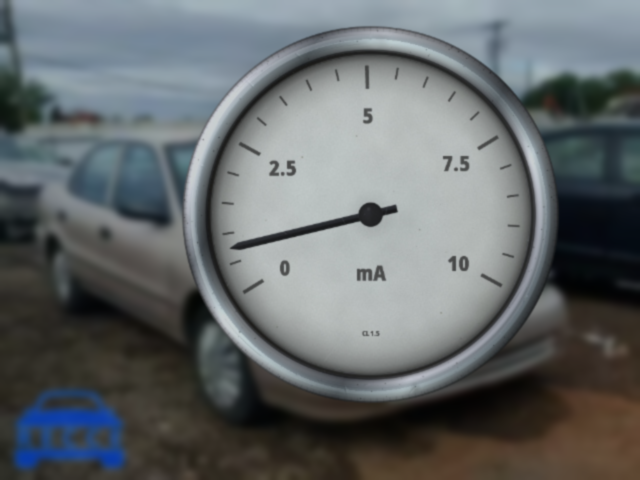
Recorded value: 0.75 mA
